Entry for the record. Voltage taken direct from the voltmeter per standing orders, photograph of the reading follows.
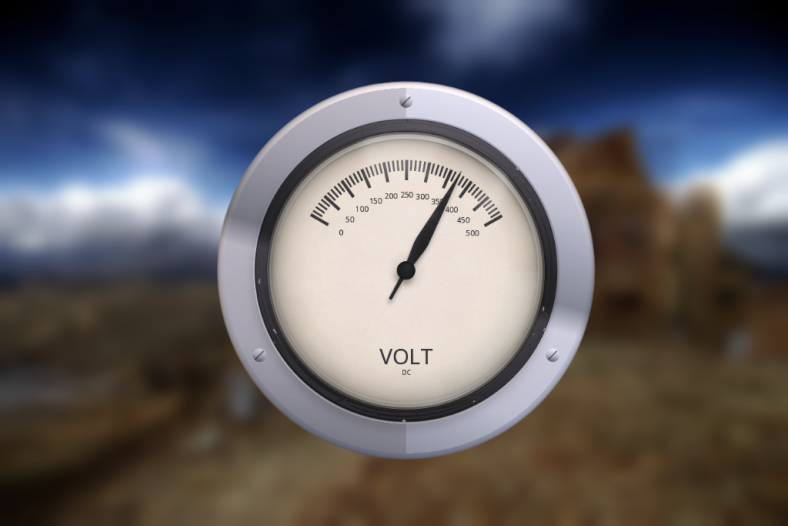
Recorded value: 370 V
